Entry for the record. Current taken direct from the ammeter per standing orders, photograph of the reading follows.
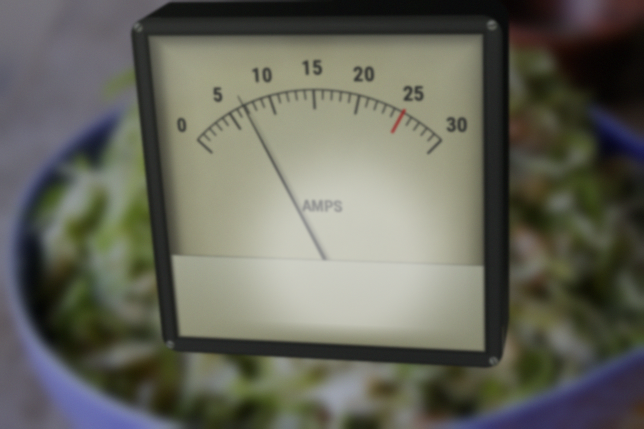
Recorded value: 7 A
